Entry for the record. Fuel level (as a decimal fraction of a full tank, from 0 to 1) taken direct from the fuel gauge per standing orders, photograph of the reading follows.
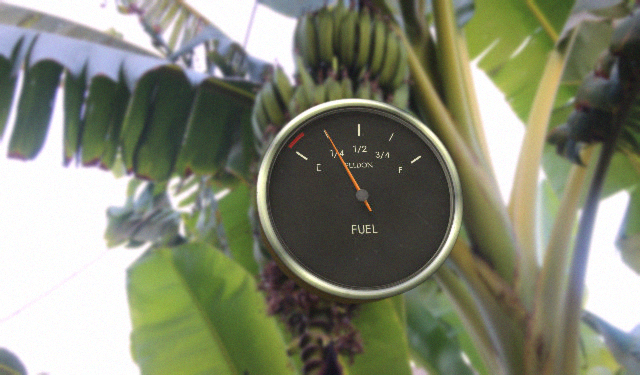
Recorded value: 0.25
